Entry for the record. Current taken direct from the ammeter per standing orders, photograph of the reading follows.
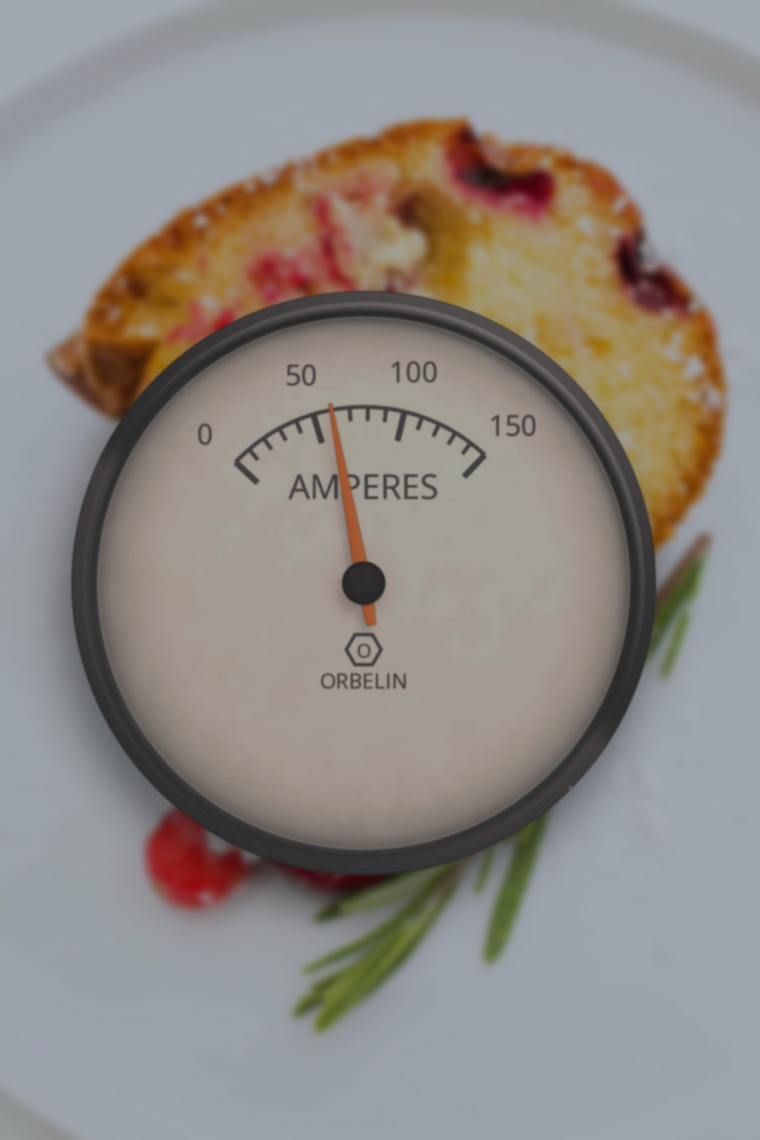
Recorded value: 60 A
